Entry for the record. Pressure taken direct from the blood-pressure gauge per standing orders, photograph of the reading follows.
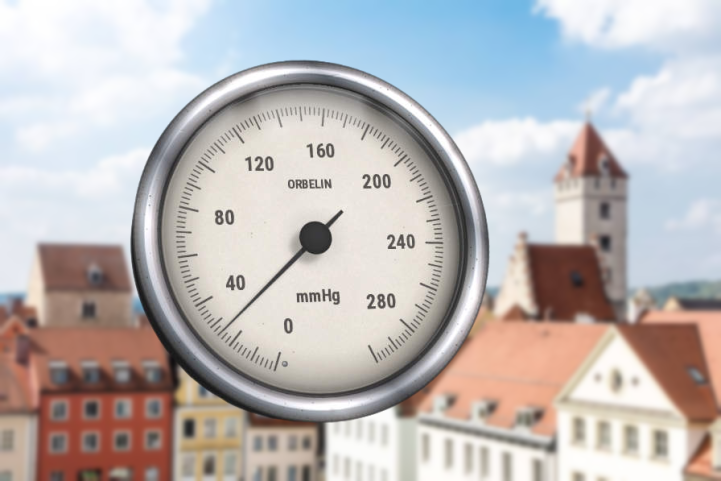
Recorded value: 26 mmHg
